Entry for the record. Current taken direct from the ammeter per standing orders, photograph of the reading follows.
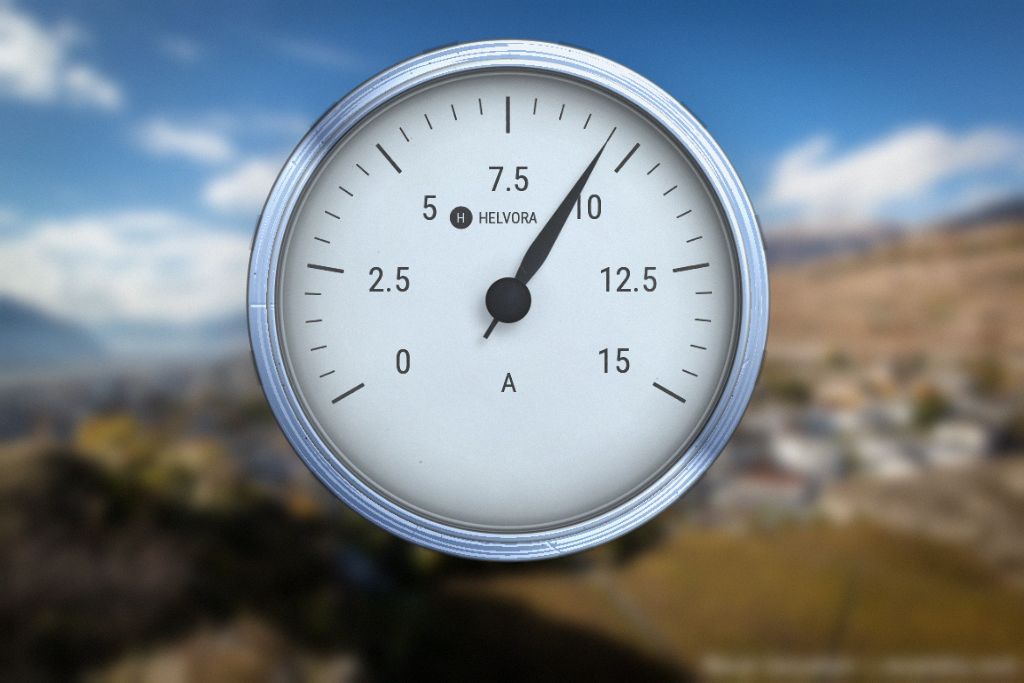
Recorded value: 9.5 A
